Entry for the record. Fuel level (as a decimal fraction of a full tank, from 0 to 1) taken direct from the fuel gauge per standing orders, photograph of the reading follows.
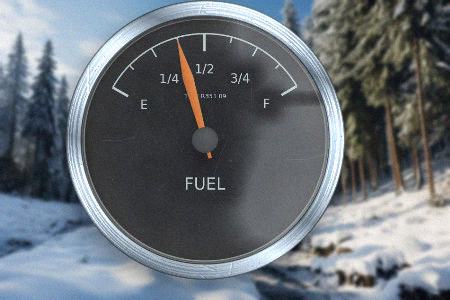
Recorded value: 0.375
